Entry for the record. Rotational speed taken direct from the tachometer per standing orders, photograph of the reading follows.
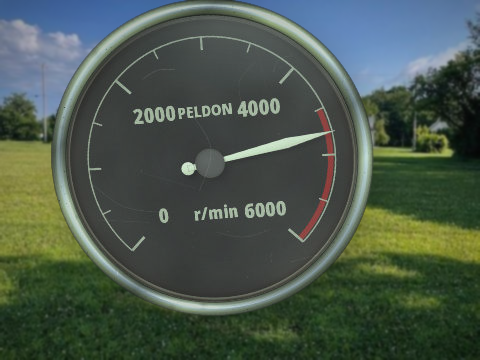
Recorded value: 4750 rpm
